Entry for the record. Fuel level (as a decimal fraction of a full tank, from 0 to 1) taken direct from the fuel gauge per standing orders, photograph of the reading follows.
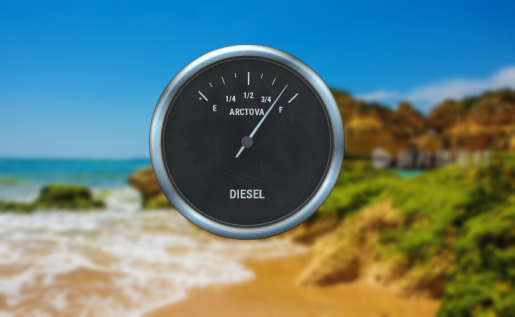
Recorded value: 0.875
